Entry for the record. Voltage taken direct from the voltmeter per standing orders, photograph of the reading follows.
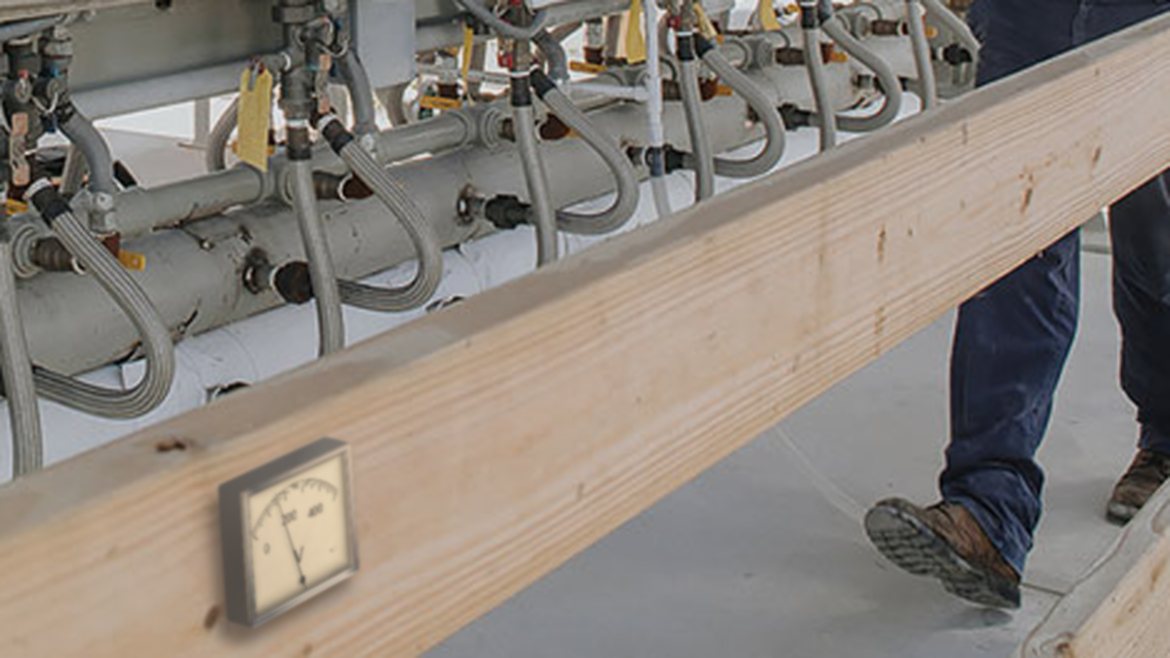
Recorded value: 150 V
